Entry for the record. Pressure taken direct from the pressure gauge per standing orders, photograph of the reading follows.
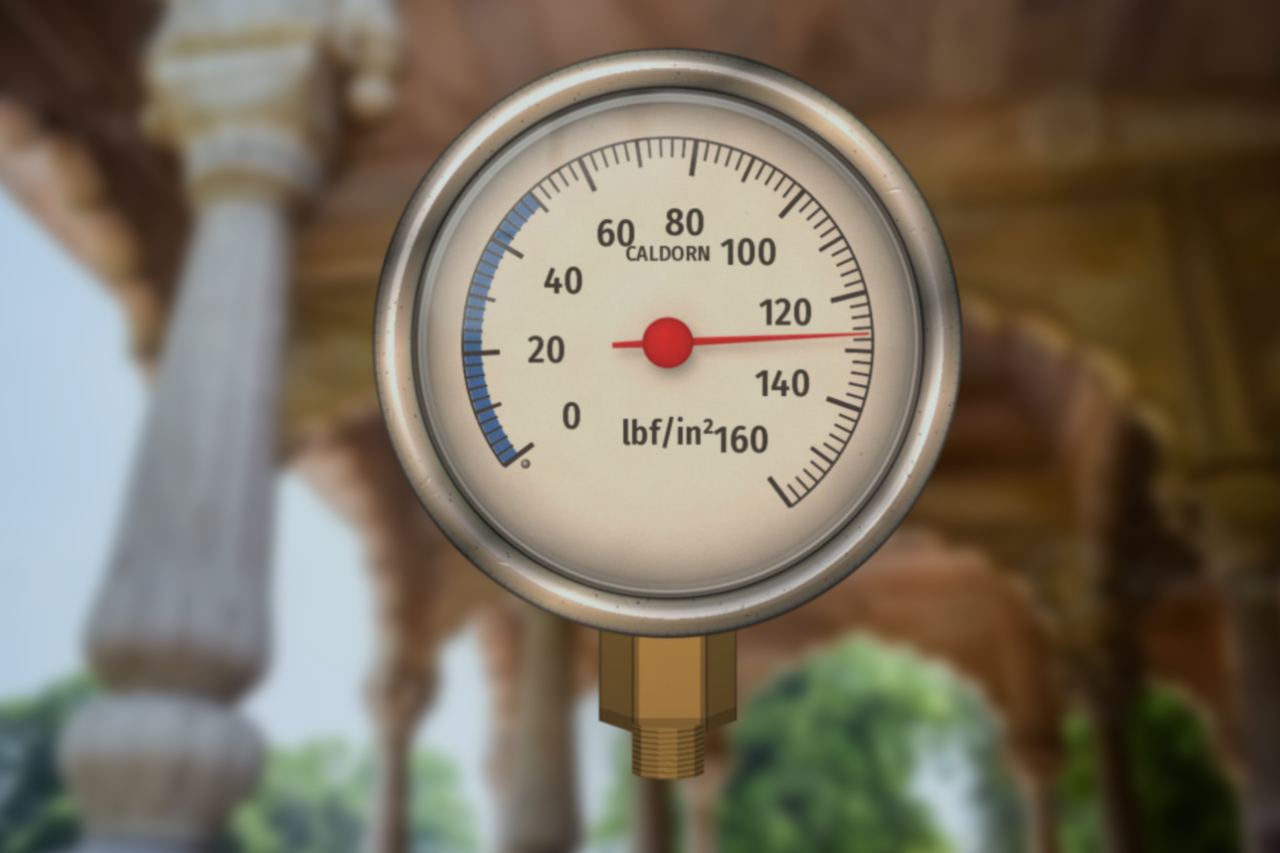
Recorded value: 127 psi
